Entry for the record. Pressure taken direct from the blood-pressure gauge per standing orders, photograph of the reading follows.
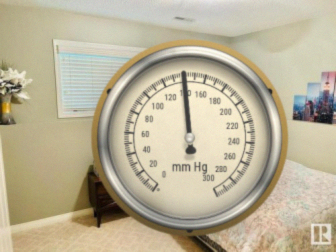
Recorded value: 140 mmHg
